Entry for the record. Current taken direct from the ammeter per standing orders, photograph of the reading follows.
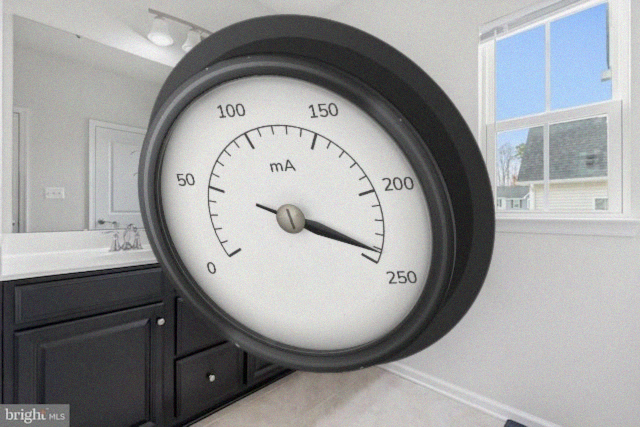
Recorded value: 240 mA
